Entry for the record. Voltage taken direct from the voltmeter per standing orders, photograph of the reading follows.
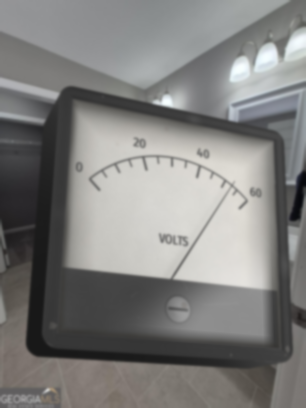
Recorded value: 52.5 V
